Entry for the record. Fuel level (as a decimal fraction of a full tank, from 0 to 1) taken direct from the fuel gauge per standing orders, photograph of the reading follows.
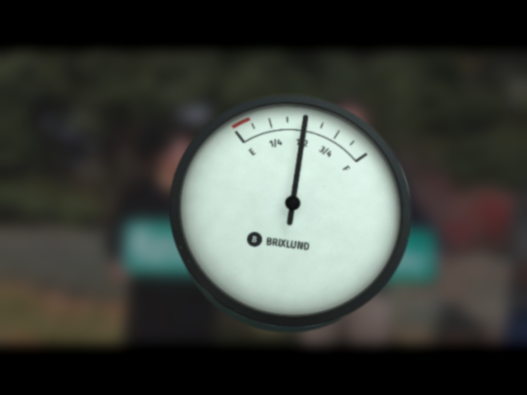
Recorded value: 0.5
